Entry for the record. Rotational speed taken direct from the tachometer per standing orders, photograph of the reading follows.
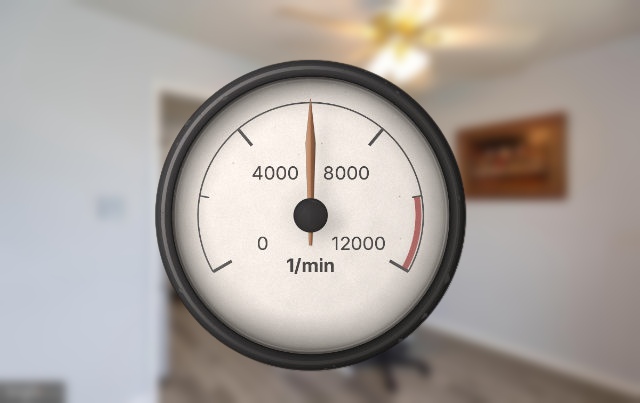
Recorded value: 6000 rpm
